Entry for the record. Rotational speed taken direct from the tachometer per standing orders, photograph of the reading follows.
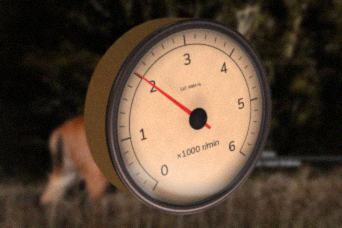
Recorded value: 2000 rpm
